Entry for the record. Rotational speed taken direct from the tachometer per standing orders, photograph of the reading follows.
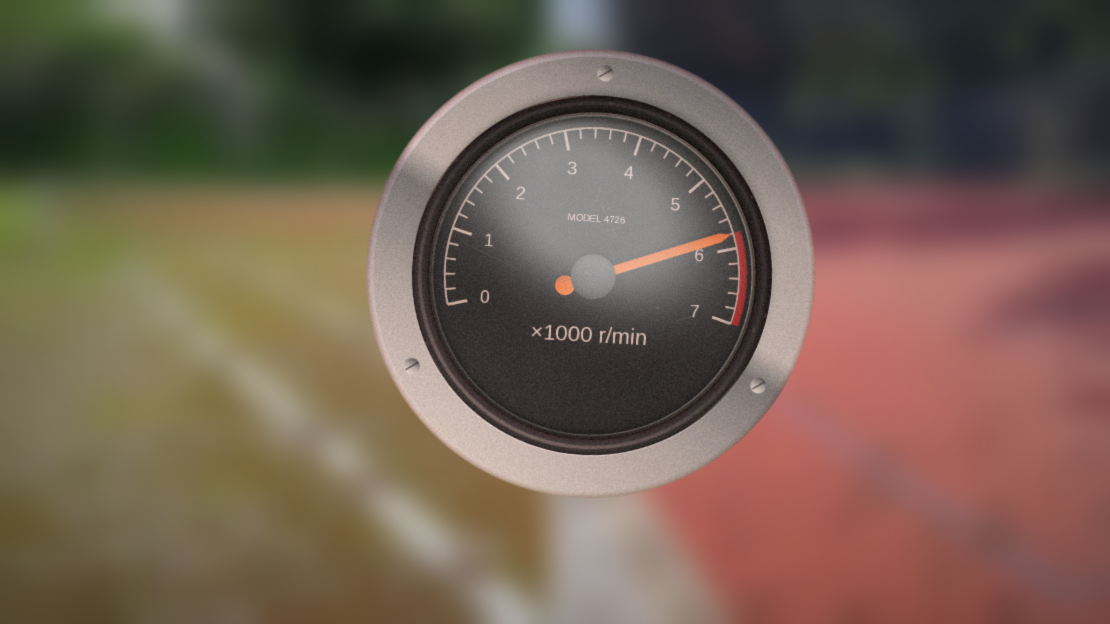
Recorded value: 5800 rpm
